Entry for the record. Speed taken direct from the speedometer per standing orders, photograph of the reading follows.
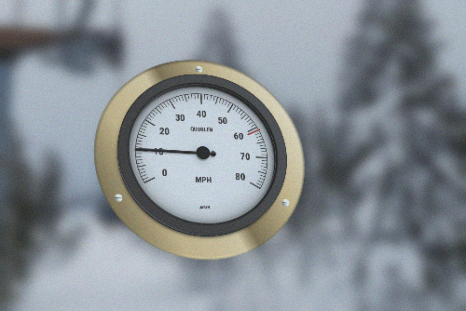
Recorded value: 10 mph
